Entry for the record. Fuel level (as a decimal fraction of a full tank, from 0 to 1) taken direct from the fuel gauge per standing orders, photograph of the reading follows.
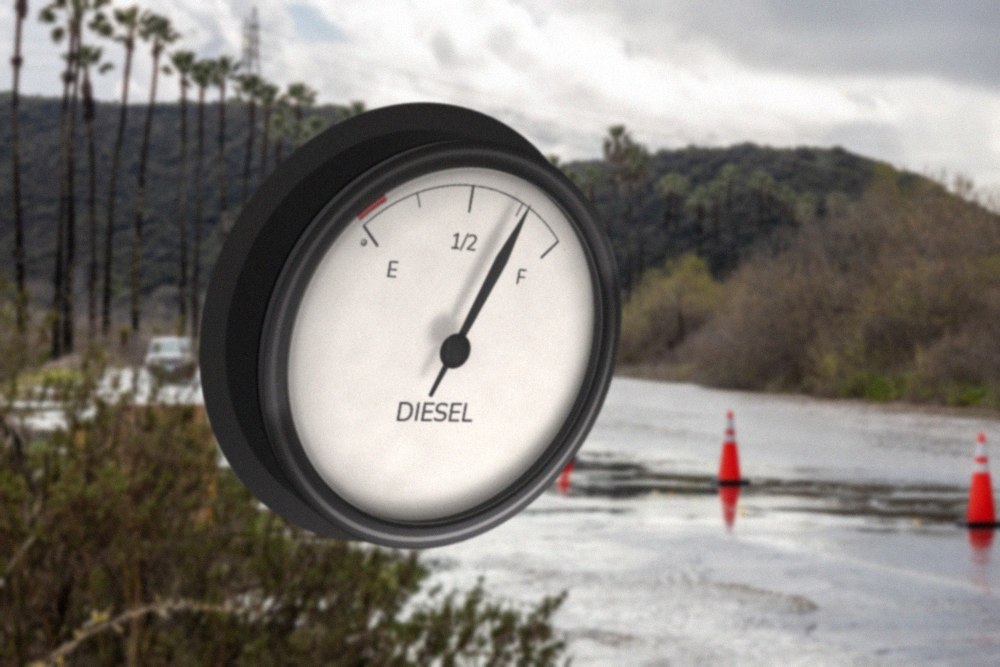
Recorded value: 0.75
